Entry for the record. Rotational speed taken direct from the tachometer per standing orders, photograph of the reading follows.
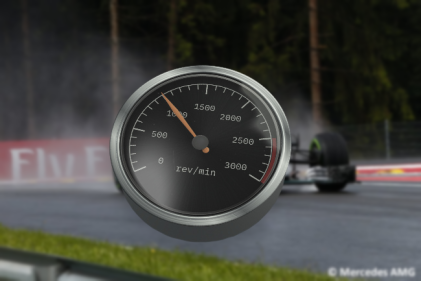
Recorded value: 1000 rpm
